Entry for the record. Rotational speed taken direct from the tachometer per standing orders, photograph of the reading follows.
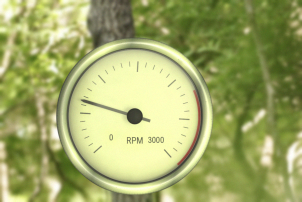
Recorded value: 650 rpm
